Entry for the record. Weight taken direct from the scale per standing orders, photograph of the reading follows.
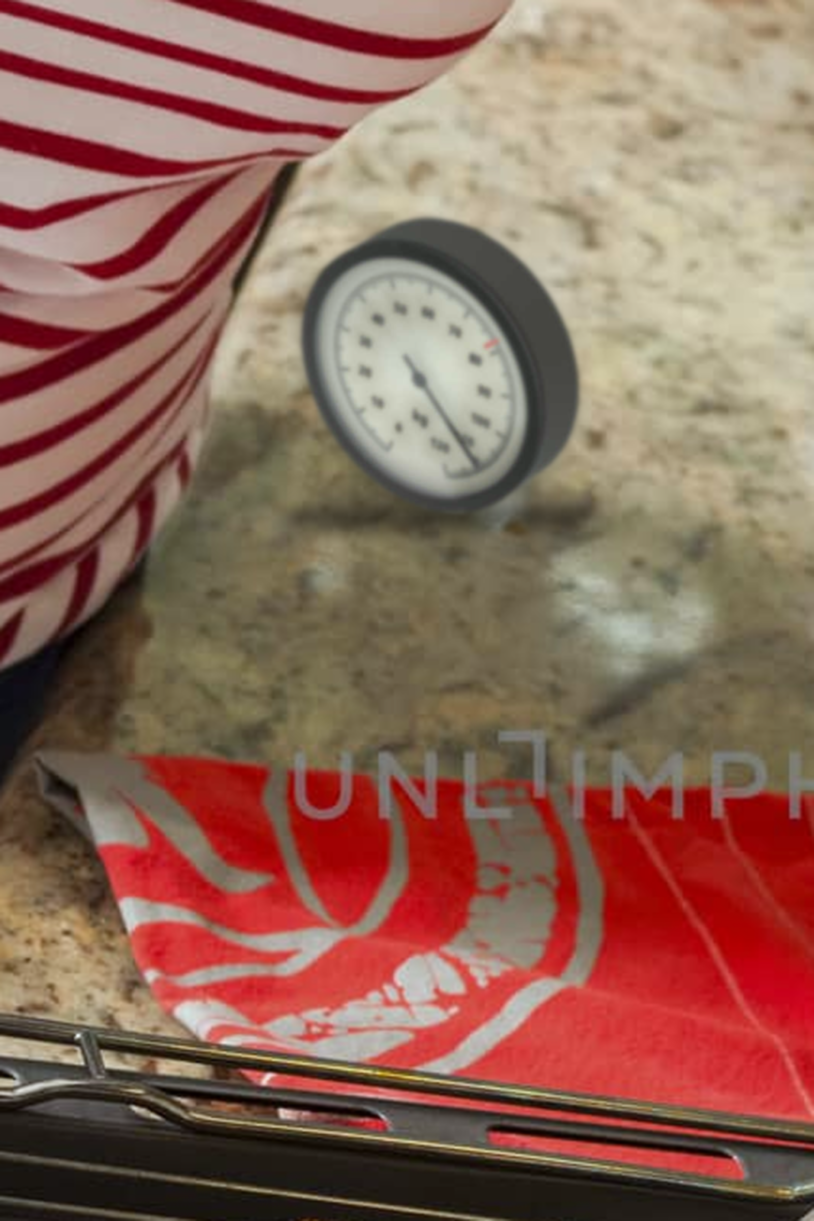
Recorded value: 110 kg
